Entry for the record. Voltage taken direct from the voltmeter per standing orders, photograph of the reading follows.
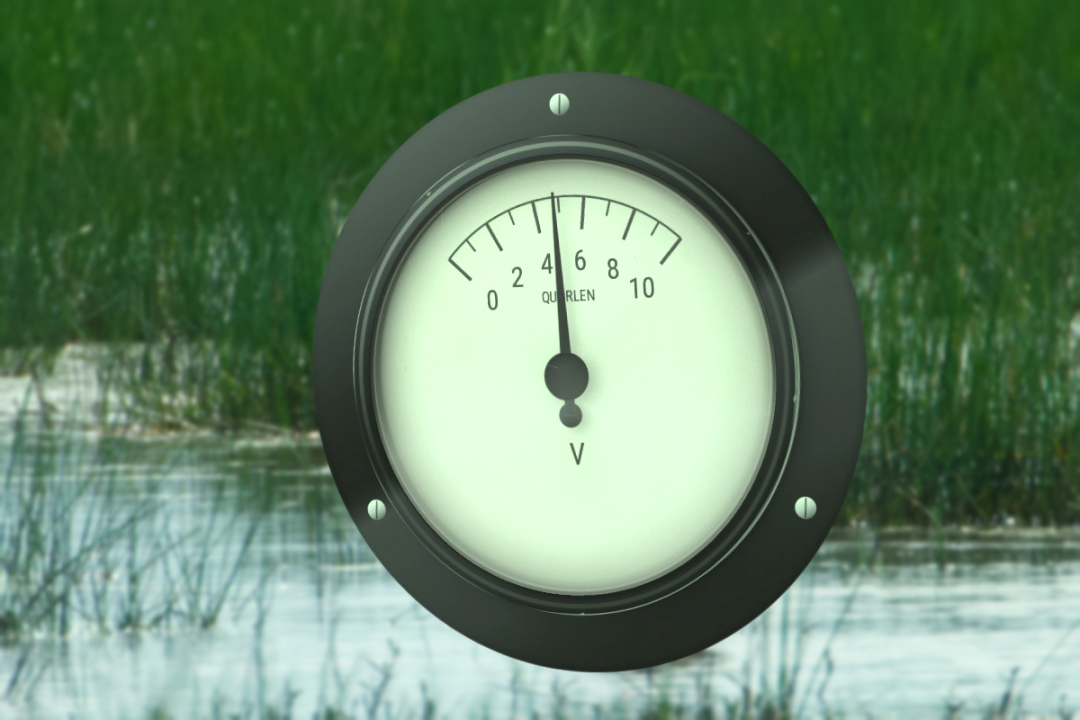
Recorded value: 5 V
